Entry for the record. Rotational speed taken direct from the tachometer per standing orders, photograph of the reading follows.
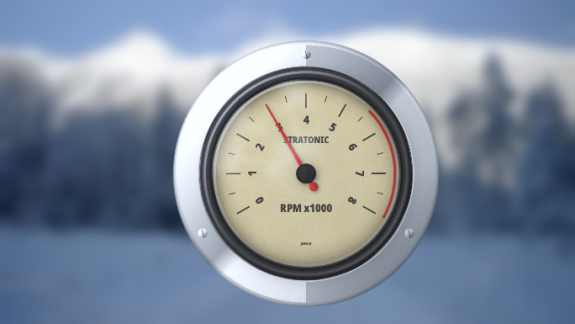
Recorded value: 3000 rpm
